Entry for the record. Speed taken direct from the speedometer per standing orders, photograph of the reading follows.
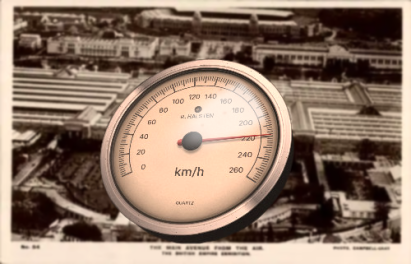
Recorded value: 220 km/h
